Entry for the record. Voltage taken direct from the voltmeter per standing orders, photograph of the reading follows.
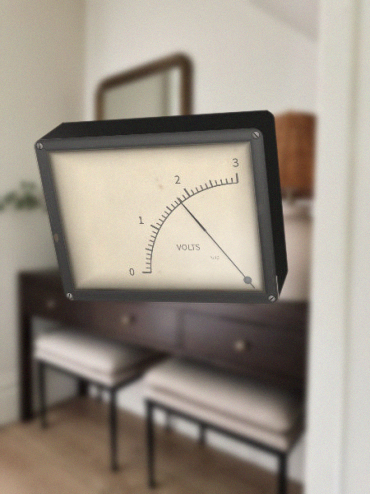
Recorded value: 1.8 V
